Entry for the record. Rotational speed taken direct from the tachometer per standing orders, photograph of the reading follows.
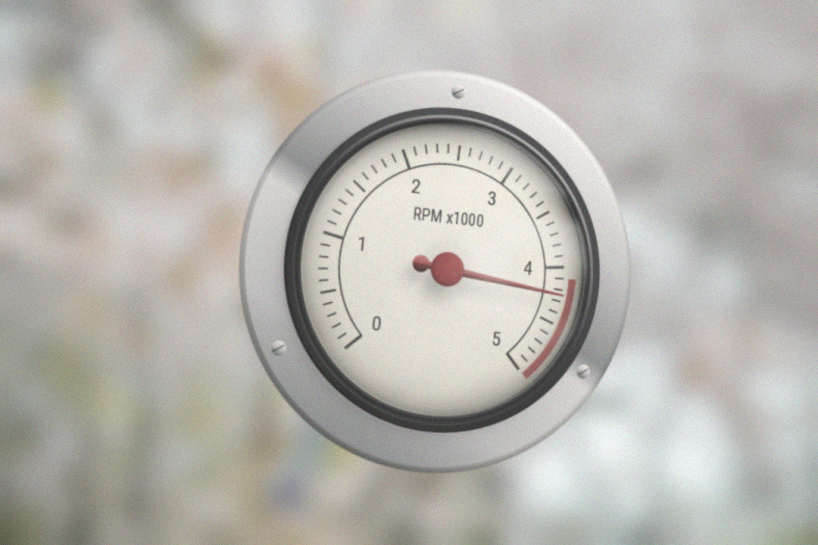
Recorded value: 4250 rpm
